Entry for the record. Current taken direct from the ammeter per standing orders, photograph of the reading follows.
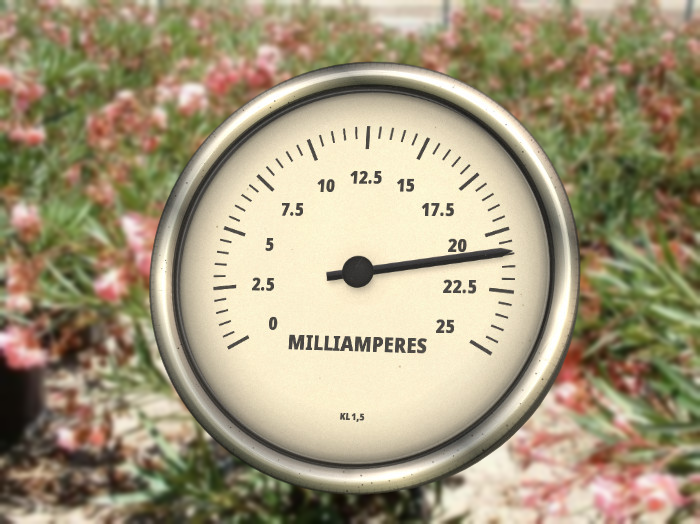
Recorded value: 21 mA
